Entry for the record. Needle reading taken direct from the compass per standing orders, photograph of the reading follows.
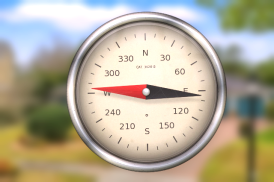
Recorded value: 275 °
